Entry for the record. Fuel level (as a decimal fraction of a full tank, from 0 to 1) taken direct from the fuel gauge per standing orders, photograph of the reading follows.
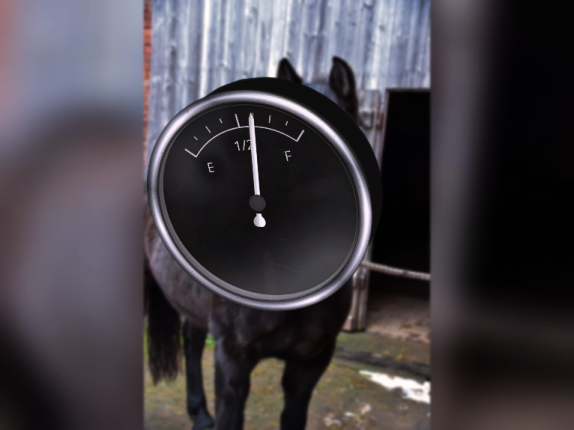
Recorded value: 0.625
